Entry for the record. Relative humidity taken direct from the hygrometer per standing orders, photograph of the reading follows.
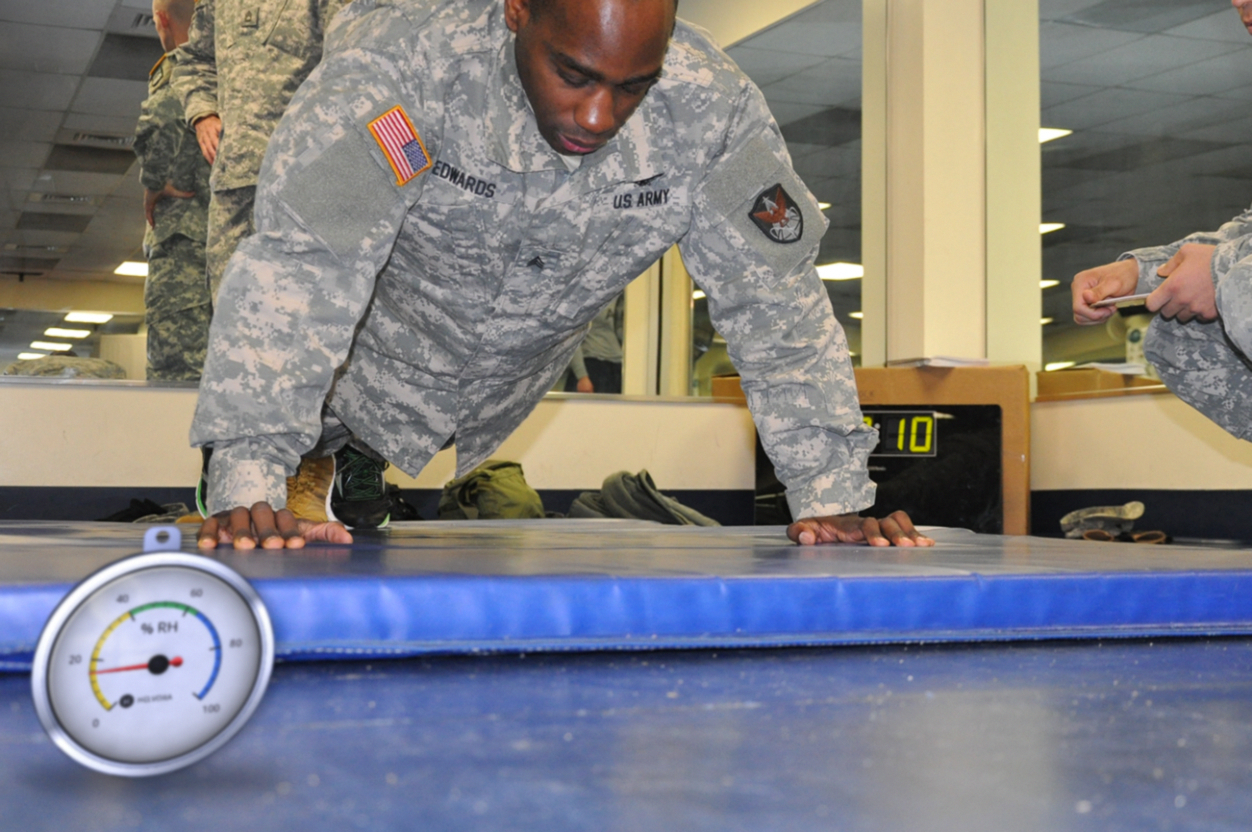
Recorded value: 16 %
